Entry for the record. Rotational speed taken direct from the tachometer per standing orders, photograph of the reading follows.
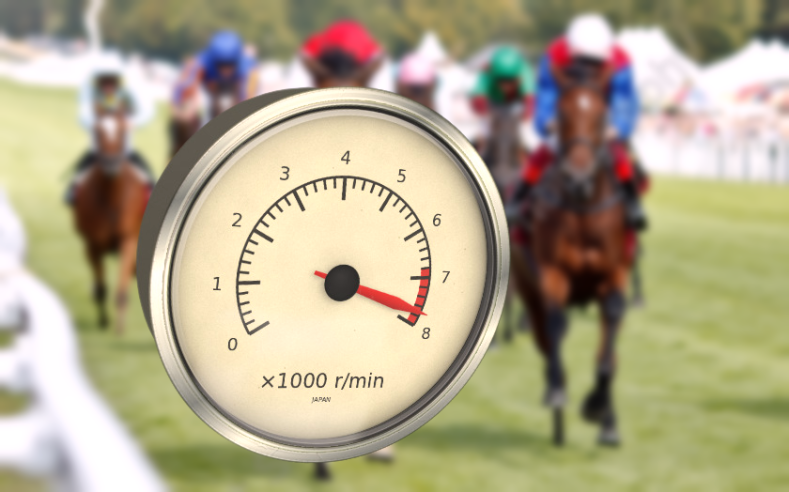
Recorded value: 7700 rpm
